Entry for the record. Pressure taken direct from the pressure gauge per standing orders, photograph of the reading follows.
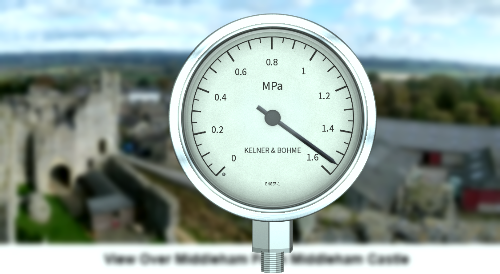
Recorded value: 1.55 MPa
